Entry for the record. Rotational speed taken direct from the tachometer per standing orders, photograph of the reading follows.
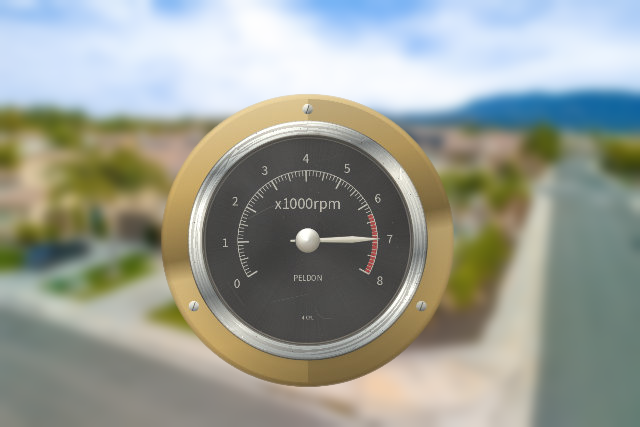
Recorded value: 7000 rpm
